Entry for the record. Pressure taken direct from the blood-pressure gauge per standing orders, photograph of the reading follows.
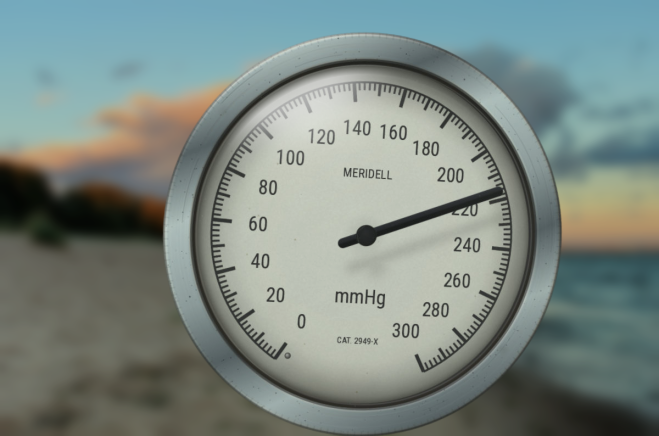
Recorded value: 216 mmHg
